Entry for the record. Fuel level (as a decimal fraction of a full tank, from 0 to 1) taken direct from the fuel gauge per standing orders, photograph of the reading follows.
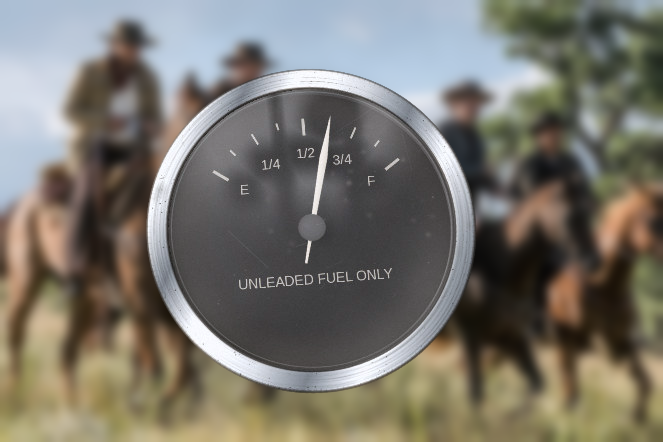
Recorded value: 0.625
